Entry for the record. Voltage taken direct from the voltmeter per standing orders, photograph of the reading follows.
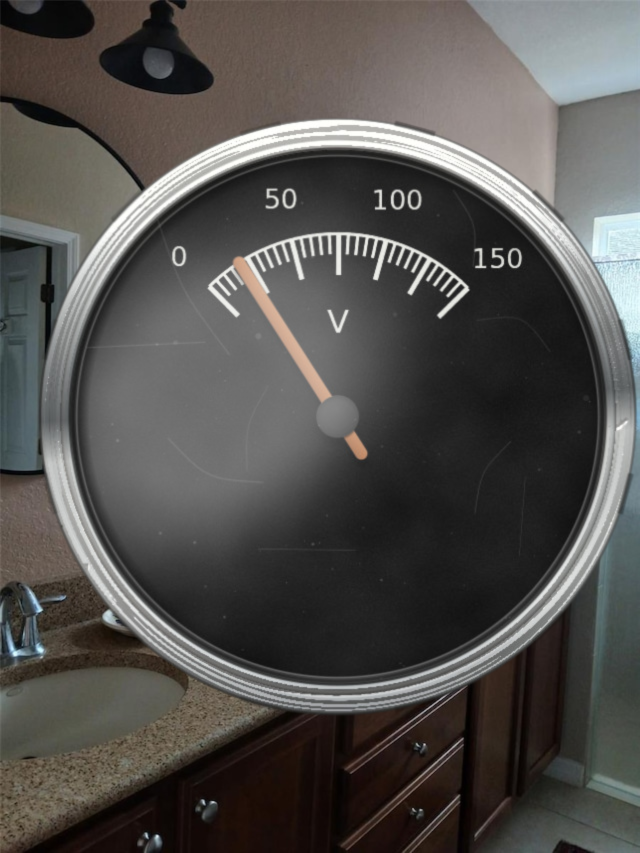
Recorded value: 20 V
